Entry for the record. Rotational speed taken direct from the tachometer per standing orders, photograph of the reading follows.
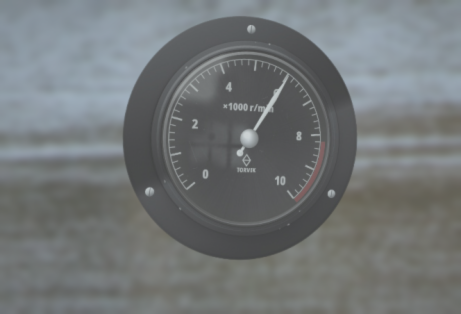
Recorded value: 6000 rpm
